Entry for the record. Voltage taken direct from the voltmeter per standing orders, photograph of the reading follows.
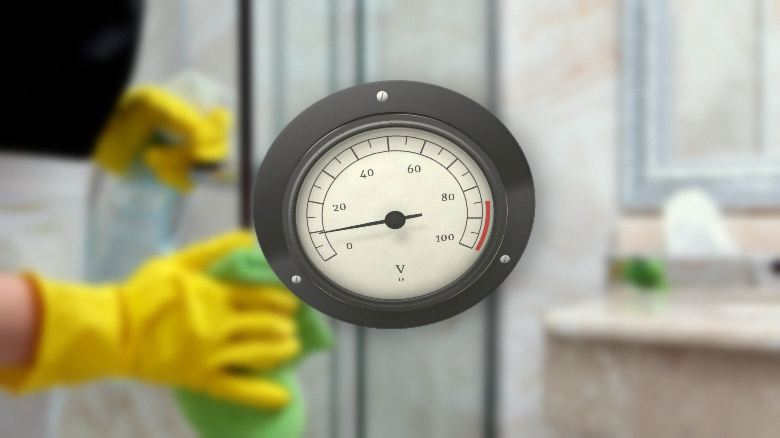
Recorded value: 10 V
